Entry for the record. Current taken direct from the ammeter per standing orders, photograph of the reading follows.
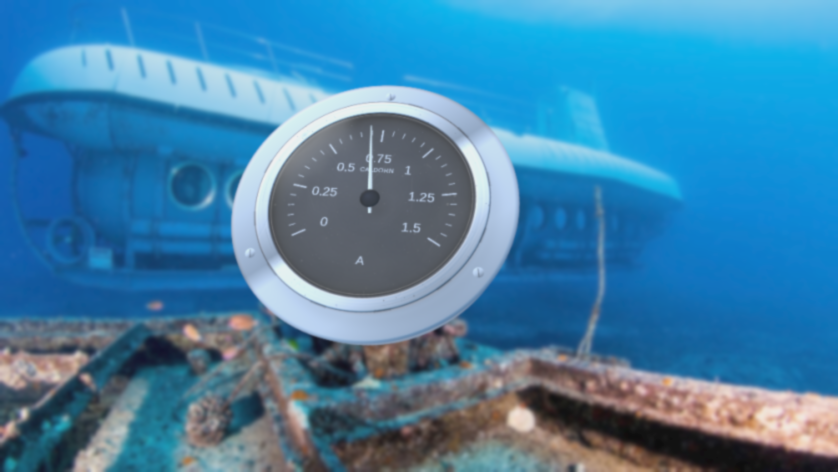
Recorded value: 0.7 A
